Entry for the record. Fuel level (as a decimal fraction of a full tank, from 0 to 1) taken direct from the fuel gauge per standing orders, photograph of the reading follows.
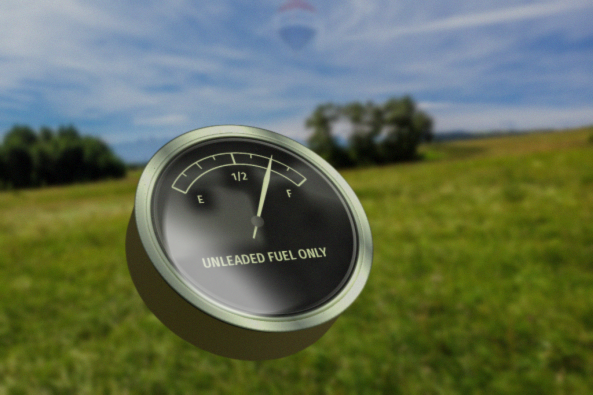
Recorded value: 0.75
